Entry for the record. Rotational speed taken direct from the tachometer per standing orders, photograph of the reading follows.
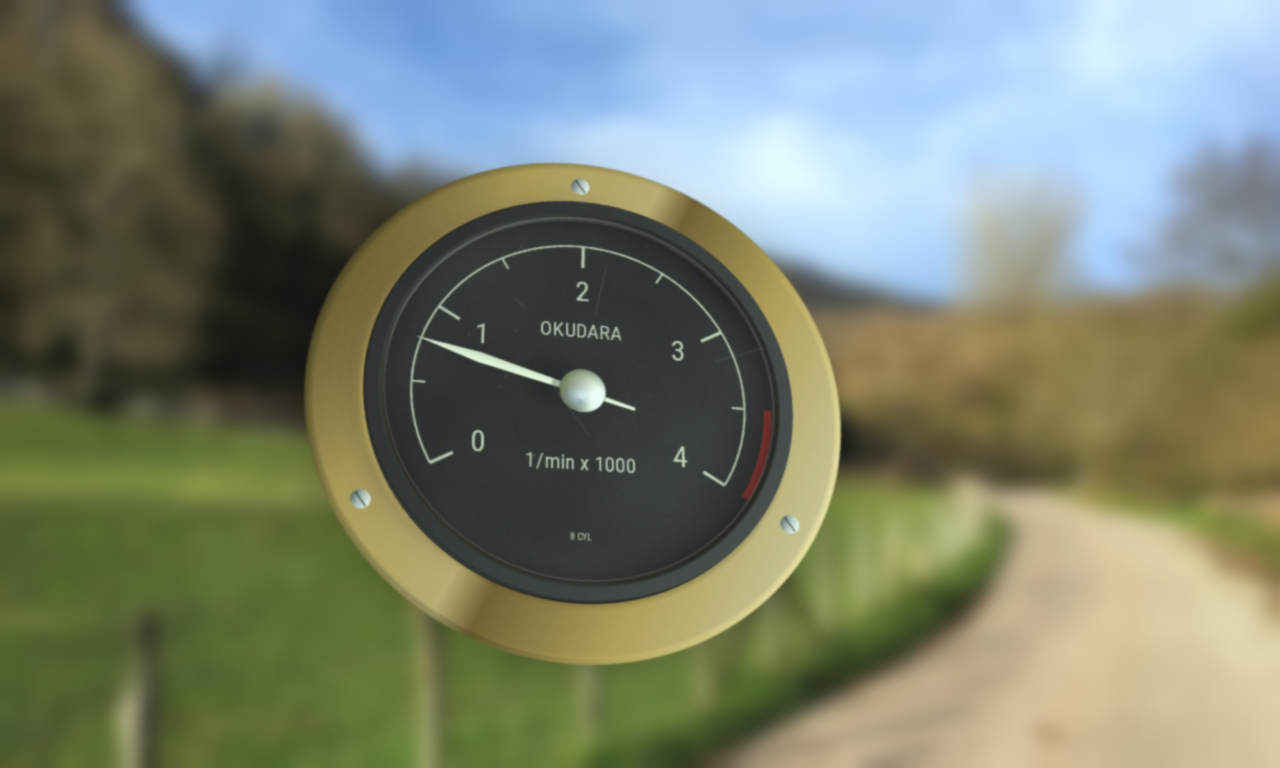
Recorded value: 750 rpm
